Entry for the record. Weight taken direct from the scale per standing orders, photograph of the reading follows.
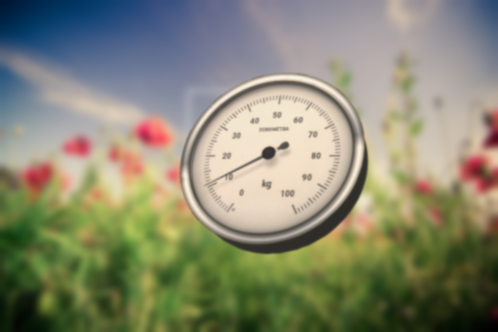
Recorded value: 10 kg
